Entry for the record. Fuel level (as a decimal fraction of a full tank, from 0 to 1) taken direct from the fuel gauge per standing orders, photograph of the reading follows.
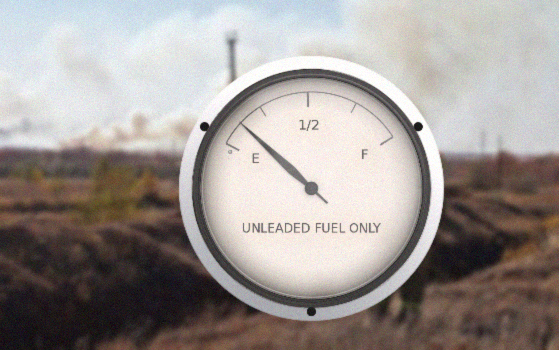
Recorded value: 0.125
